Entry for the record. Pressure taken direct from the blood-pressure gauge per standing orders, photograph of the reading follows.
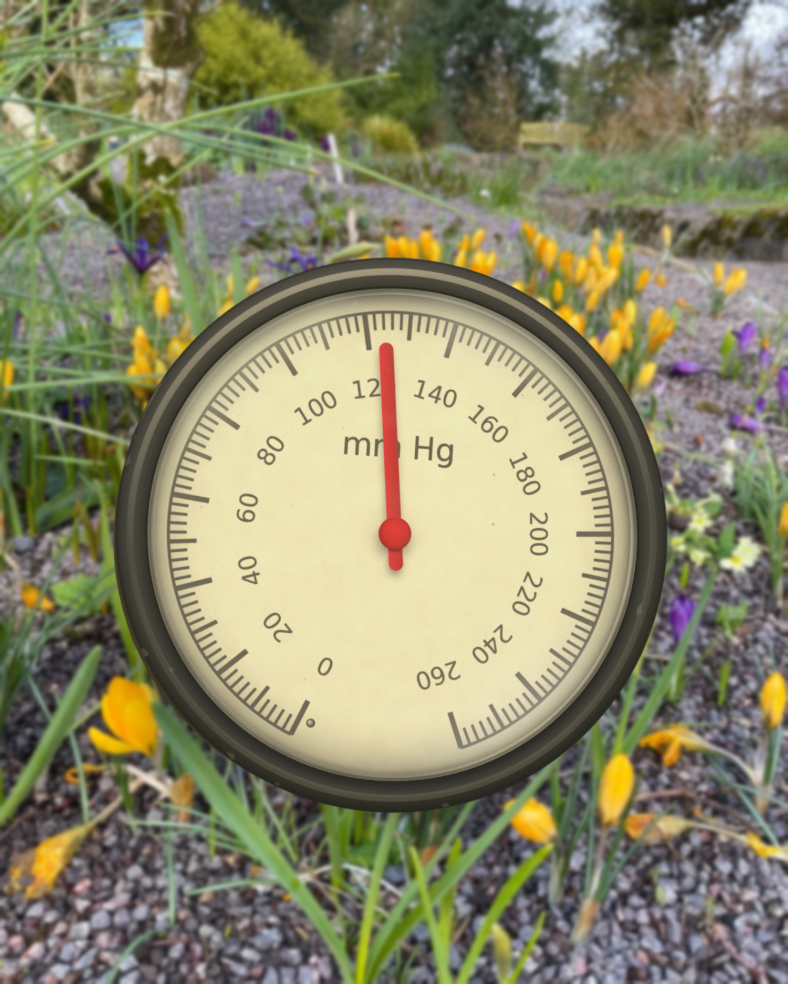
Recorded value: 124 mmHg
